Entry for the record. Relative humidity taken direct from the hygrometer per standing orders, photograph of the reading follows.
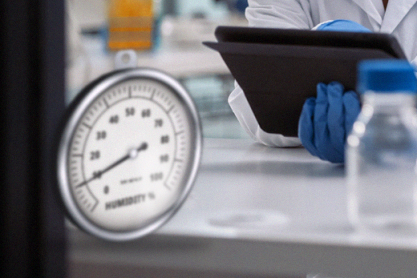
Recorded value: 10 %
